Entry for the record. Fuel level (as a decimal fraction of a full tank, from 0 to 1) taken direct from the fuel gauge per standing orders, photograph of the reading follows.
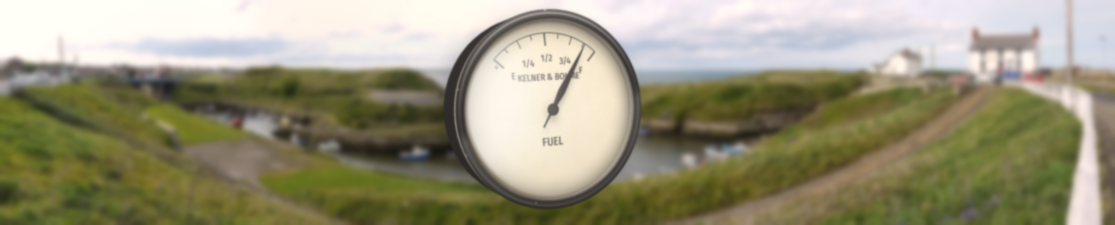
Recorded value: 0.875
